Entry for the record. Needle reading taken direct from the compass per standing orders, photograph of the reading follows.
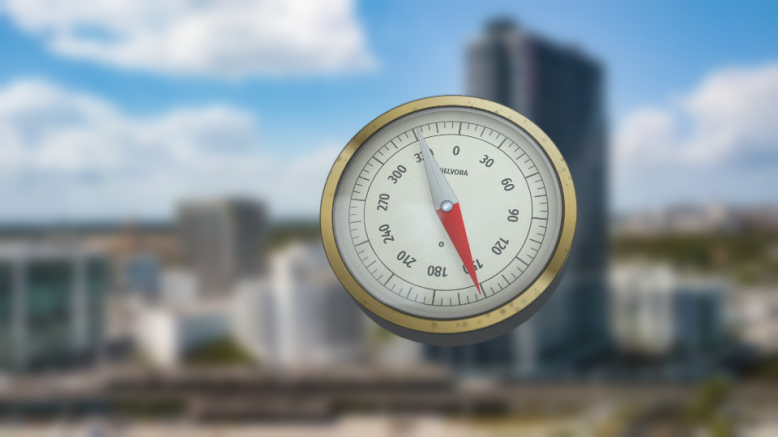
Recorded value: 152.5 °
